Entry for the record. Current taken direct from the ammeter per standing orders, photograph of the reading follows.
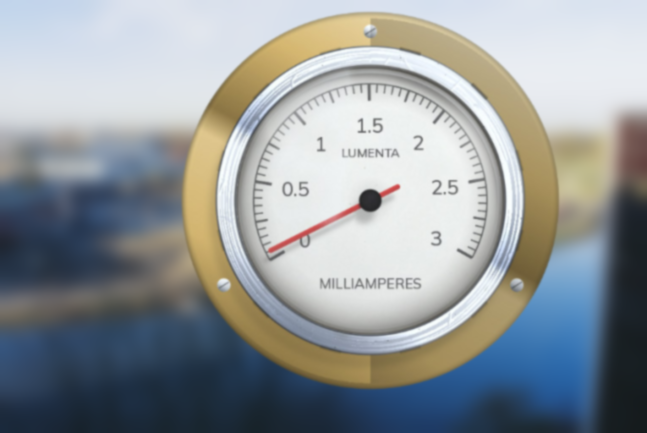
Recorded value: 0.05 mA
